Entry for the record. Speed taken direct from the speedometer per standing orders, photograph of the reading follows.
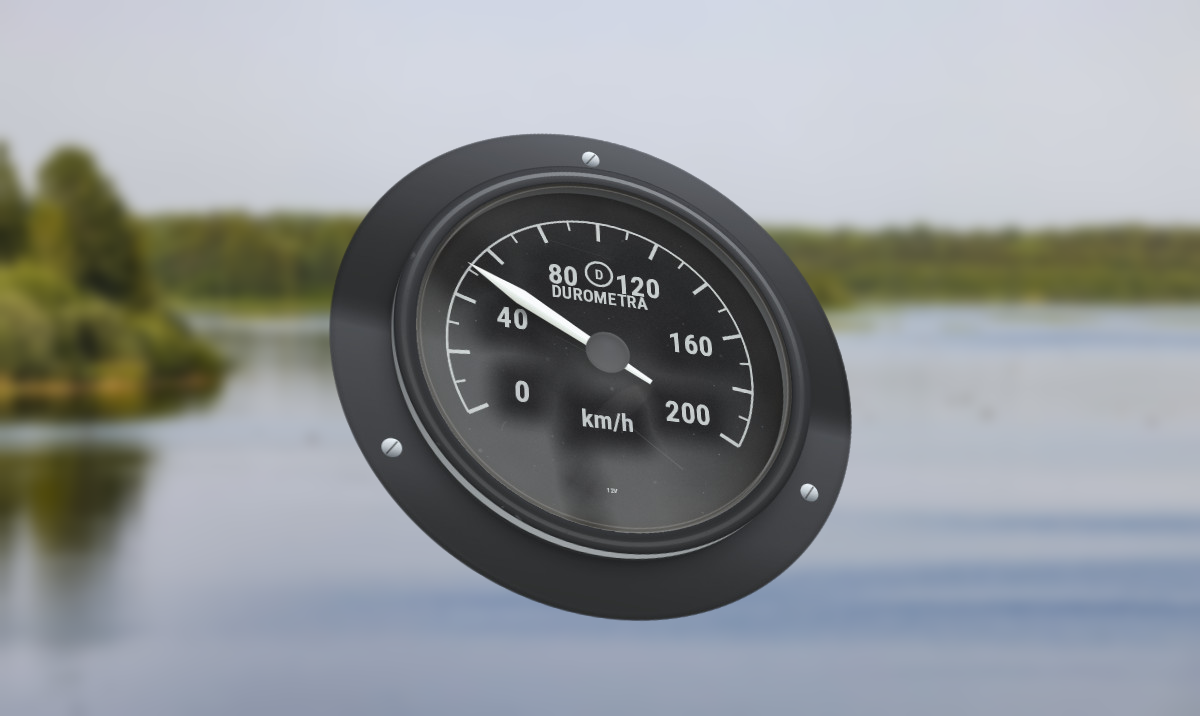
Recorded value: 50 km/h
